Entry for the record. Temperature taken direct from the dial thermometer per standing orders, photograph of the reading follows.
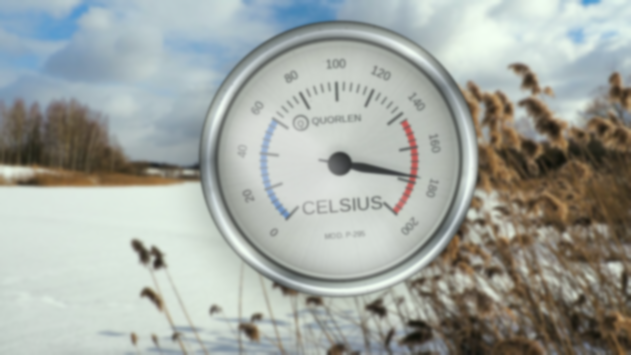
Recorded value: 176 °C
